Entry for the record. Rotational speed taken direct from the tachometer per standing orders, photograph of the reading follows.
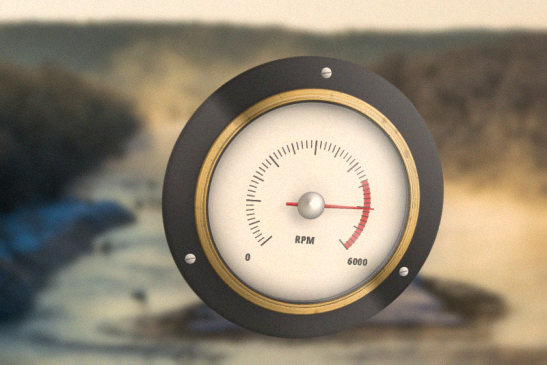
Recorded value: 5000 rpm
